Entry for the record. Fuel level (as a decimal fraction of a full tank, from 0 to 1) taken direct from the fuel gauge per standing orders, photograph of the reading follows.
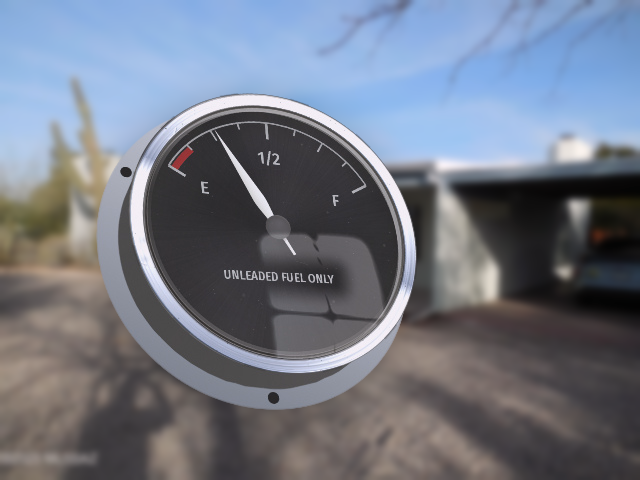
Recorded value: 0.25
